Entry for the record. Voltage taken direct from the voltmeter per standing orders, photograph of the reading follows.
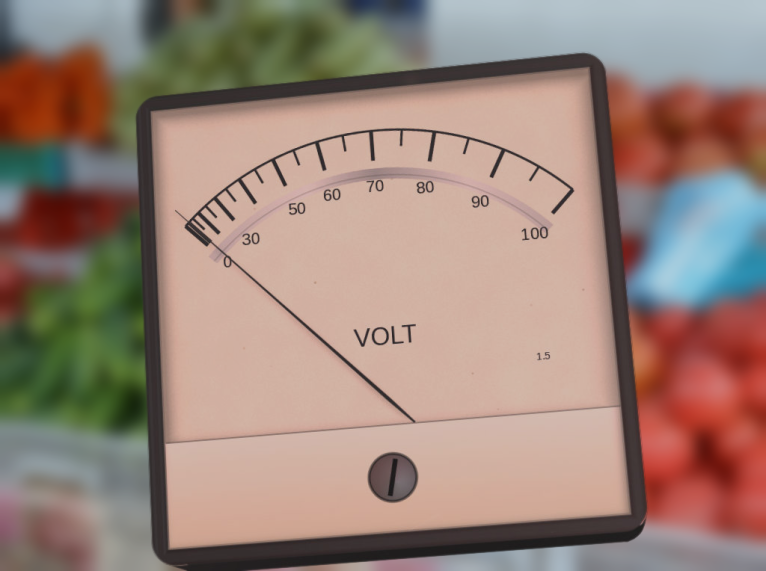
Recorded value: 10 V
